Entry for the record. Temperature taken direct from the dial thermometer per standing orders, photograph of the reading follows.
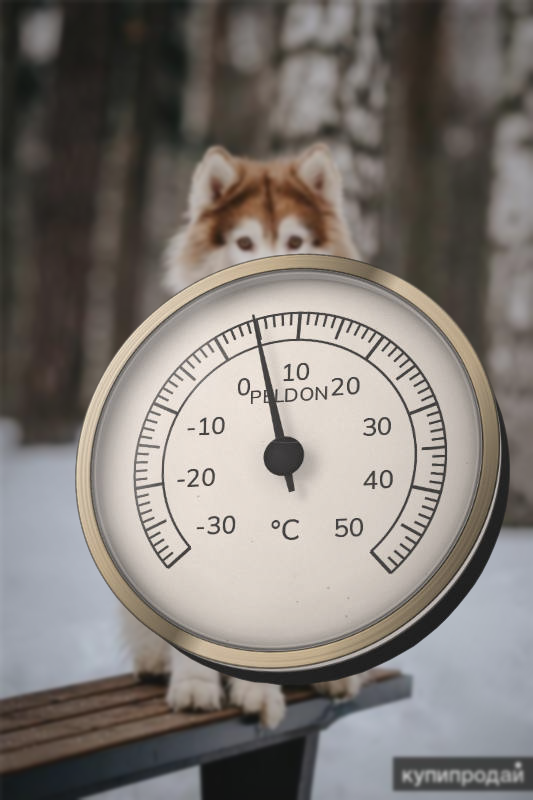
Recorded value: 5 °C
